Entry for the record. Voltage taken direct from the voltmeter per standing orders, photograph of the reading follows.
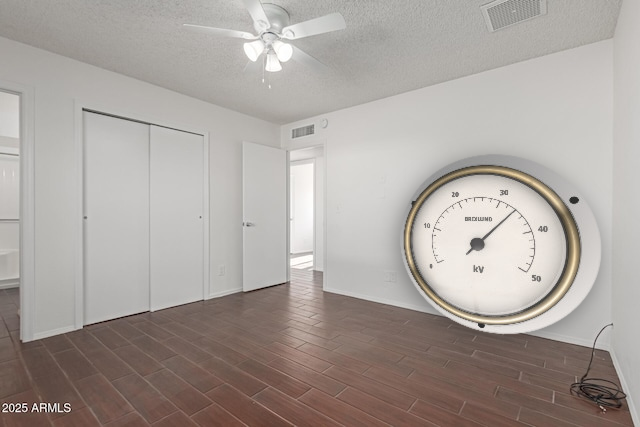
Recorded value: 34 kV
